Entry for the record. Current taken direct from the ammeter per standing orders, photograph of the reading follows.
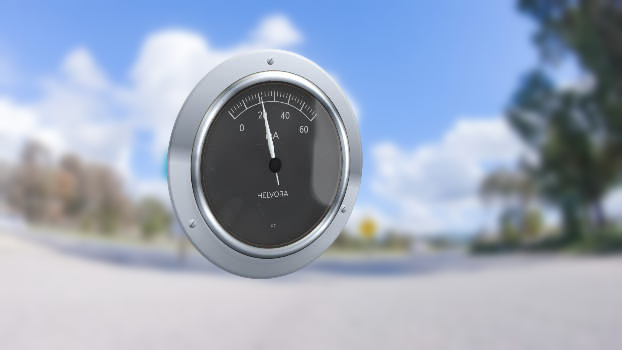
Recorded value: 20 mA
